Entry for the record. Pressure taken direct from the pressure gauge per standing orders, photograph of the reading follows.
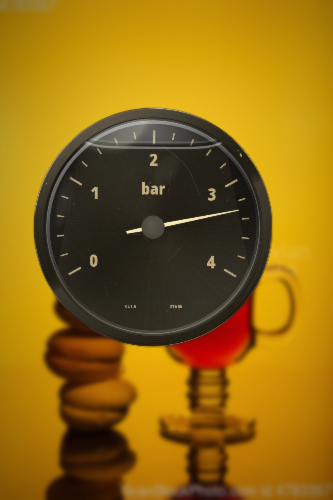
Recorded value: 3.3 bar
